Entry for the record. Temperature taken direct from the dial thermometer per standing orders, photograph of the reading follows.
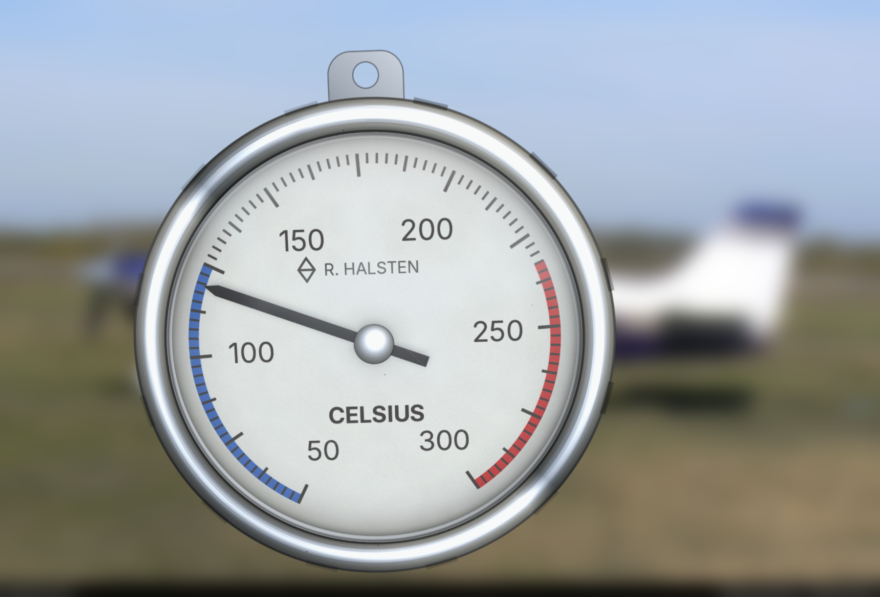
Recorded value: 120 °C
